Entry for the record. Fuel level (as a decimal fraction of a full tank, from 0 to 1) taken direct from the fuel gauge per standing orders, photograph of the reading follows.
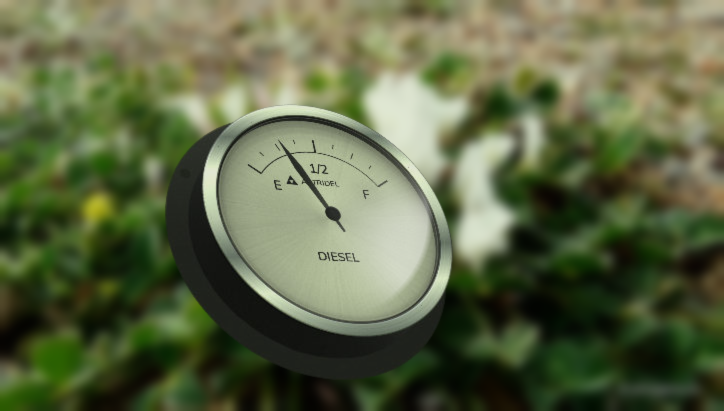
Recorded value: 0.25
